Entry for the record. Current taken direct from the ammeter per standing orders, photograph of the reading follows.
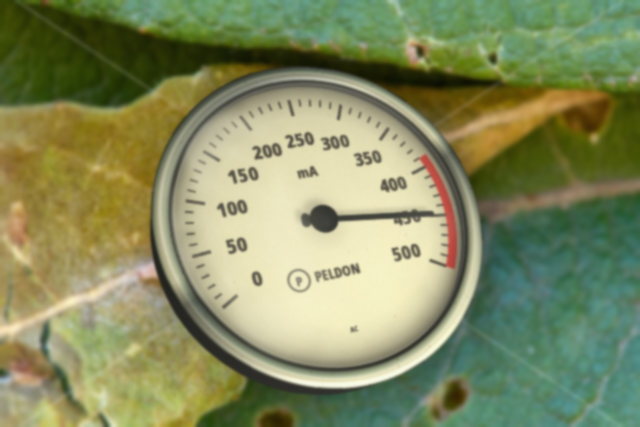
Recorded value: 450 mA
